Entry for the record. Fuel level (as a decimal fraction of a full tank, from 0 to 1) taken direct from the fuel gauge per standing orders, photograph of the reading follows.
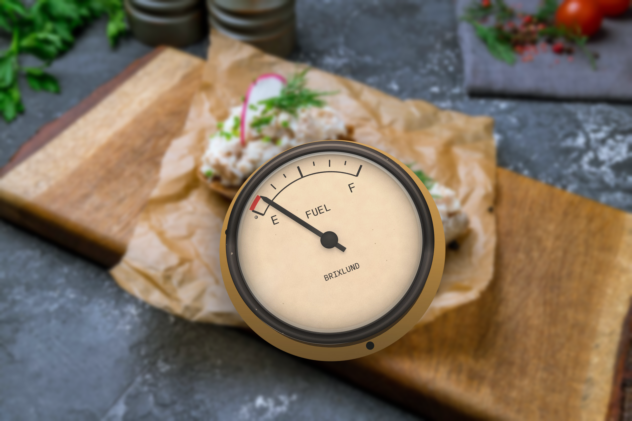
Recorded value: 0.125
